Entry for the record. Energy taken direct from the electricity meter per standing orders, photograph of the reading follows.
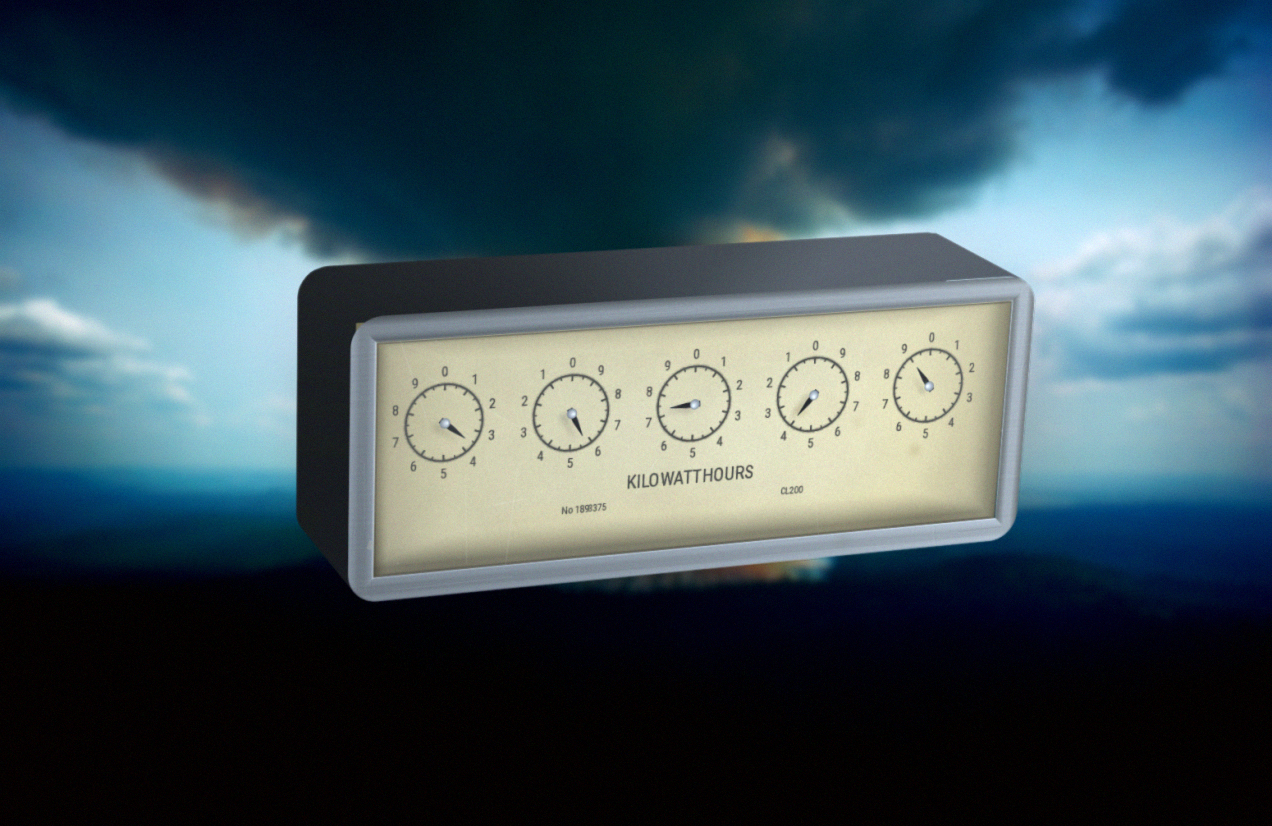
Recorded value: 35739 kWh
